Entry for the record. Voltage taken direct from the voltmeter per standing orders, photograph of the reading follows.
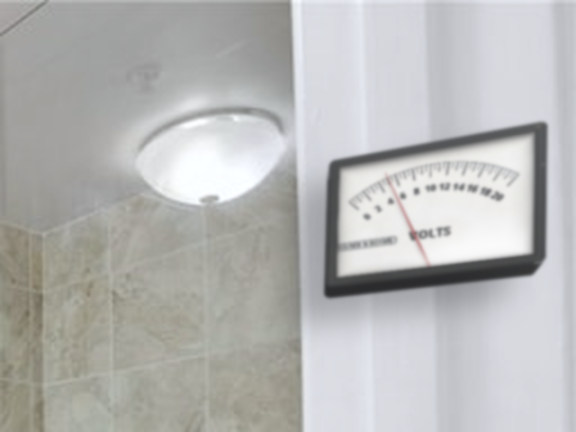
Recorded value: 5 V
